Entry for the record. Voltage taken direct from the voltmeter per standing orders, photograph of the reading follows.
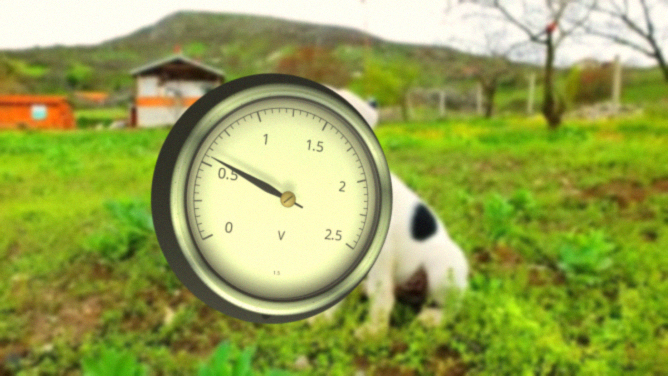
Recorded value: 0.55 V
